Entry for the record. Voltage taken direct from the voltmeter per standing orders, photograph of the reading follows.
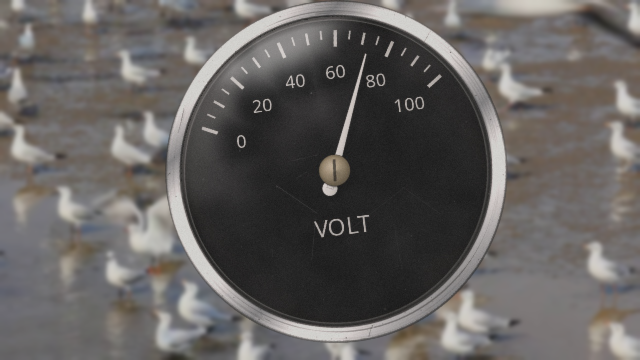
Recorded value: 72.5 V
